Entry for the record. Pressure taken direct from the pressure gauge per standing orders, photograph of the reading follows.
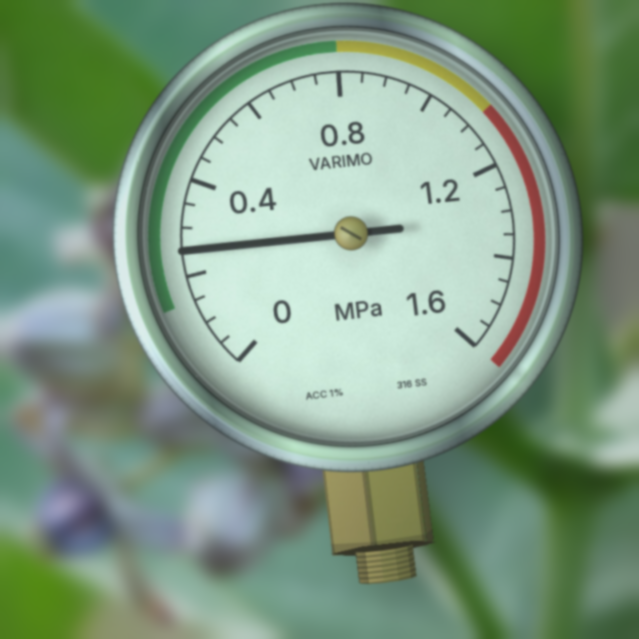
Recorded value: 0.25 MPa
